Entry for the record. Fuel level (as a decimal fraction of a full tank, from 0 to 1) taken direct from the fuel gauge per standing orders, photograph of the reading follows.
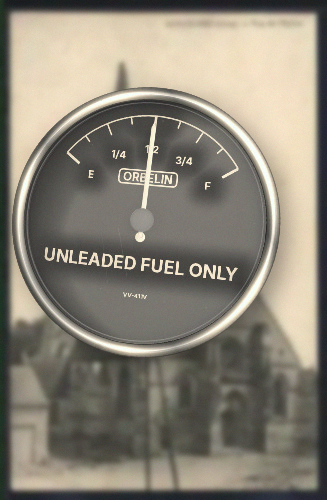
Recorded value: 0.5
